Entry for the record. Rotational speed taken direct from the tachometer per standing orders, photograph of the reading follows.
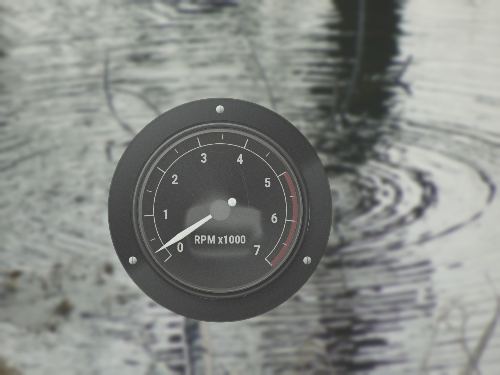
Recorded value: 250 rpm
